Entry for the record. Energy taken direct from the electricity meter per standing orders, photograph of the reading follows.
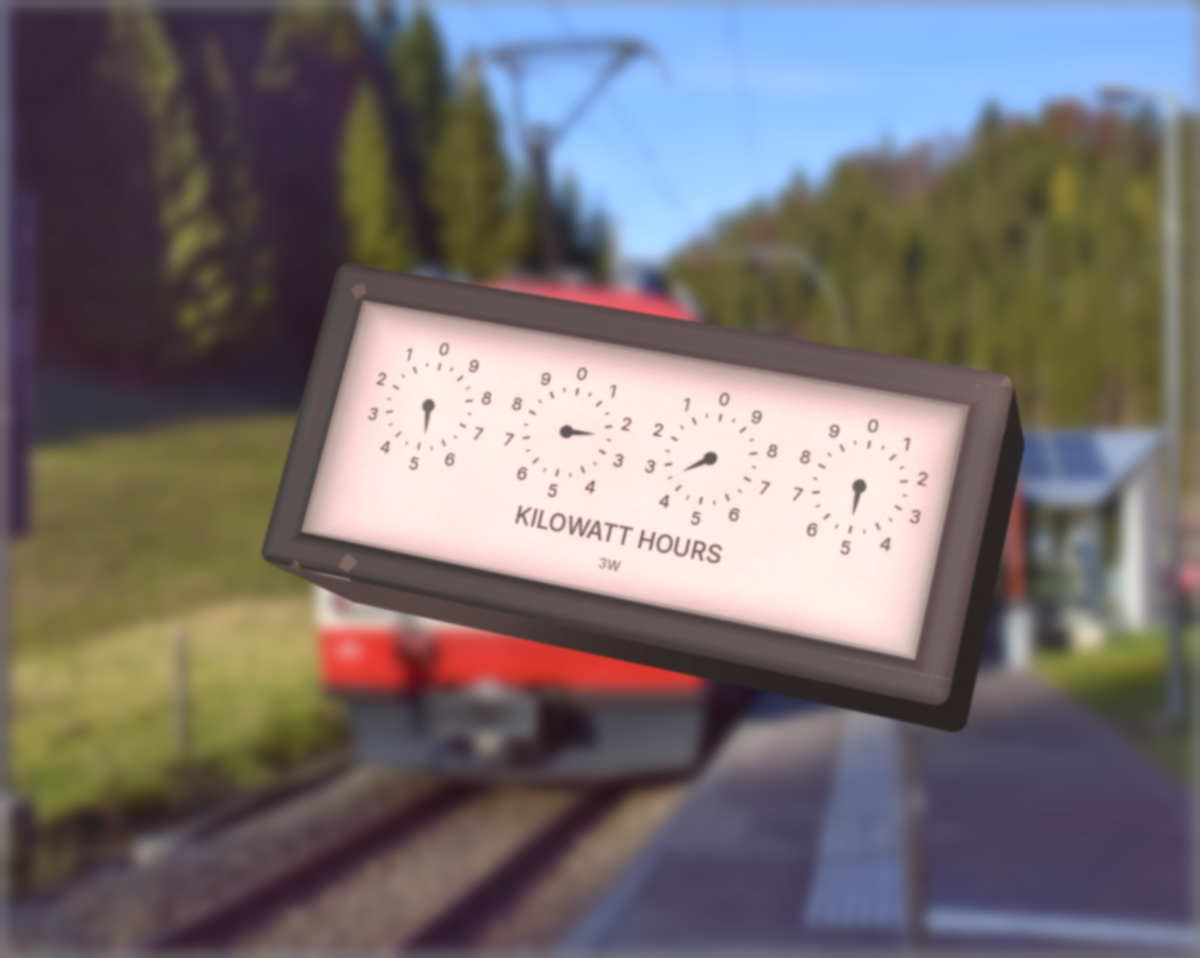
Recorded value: 5235 kWh
